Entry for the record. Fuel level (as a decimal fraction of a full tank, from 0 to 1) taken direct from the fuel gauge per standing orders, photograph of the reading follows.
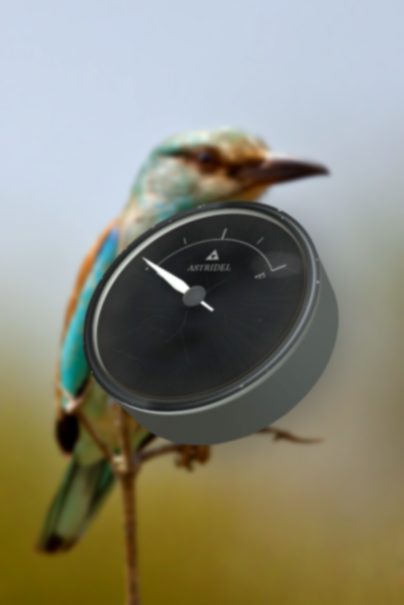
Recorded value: 0
